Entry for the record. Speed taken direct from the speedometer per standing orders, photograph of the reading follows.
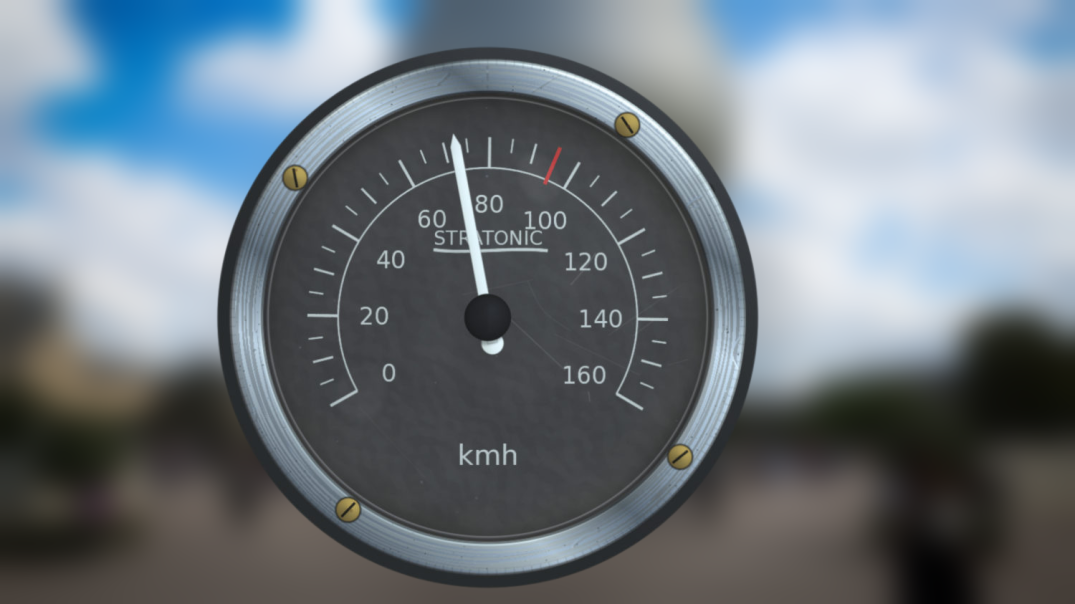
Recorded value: 72.5 km/h
